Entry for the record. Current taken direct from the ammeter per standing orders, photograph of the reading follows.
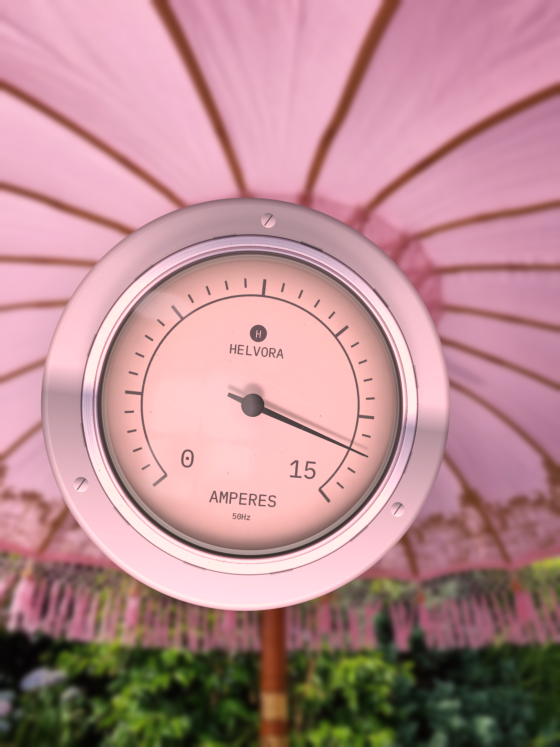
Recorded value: 13.5 A
